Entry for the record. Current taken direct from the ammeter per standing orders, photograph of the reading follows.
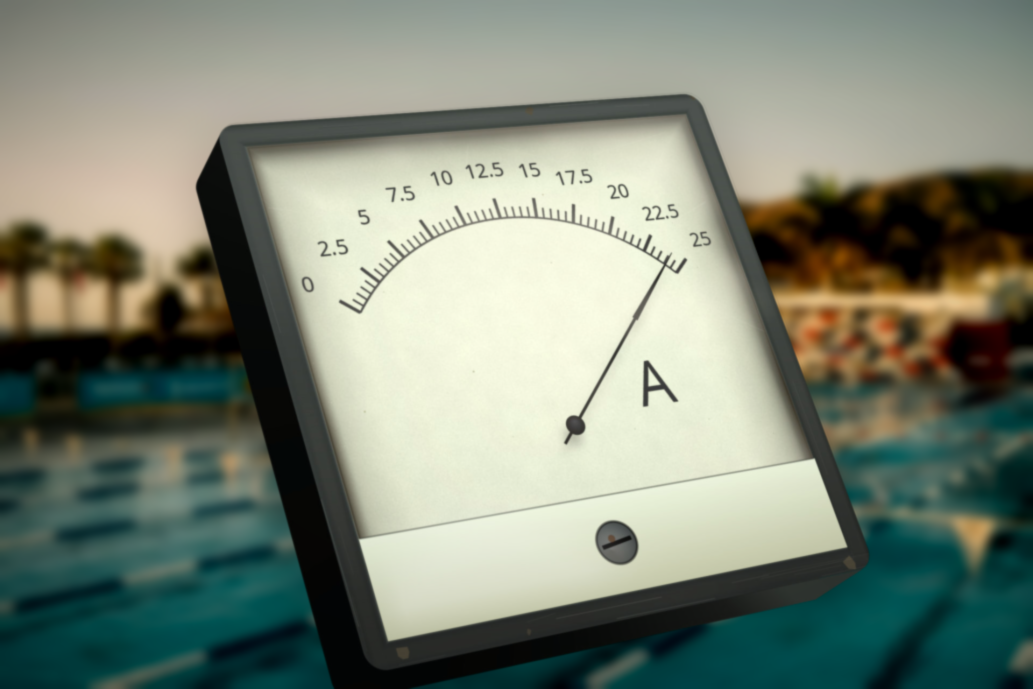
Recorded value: 24 A
